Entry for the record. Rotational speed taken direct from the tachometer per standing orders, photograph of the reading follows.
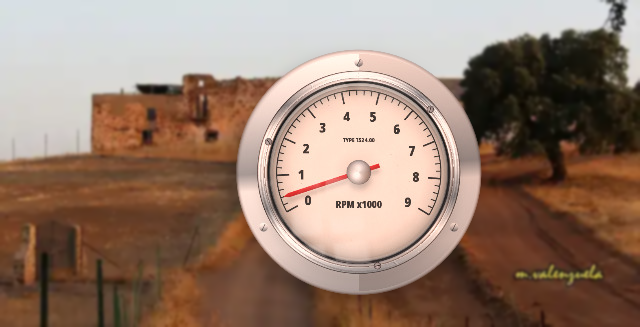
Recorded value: 400 rpm
